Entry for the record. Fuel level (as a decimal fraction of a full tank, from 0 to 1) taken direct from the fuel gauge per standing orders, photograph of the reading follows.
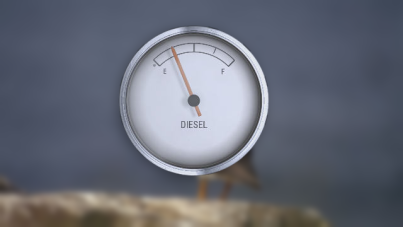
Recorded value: 0.25
